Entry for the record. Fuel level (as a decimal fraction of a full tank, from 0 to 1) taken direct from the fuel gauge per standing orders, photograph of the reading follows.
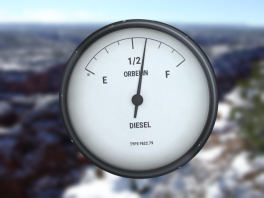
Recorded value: 0.625
